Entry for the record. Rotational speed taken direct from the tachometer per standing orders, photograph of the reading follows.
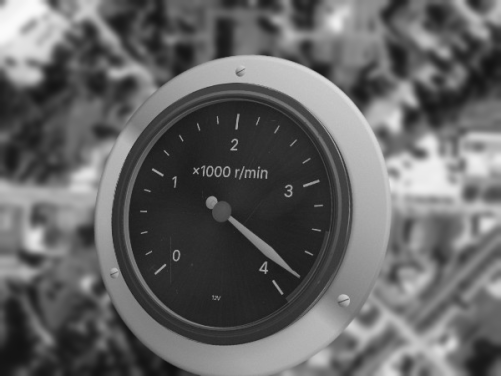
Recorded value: 3800 rpm
